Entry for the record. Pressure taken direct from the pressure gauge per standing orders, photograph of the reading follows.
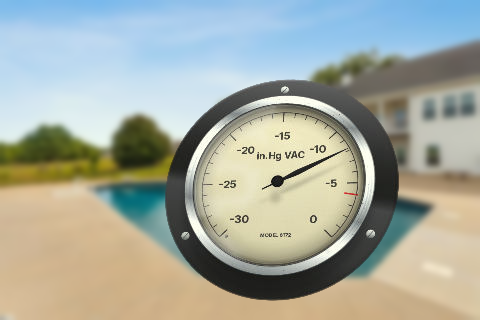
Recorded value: -8 inHg
